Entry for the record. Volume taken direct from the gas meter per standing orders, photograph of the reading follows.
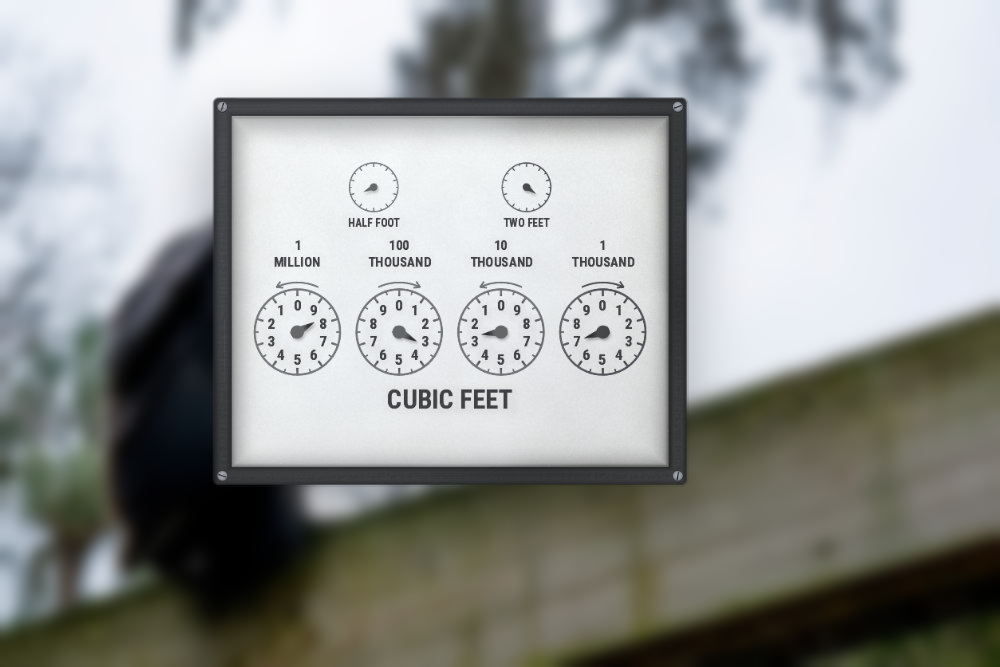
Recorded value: 832700 ft³
